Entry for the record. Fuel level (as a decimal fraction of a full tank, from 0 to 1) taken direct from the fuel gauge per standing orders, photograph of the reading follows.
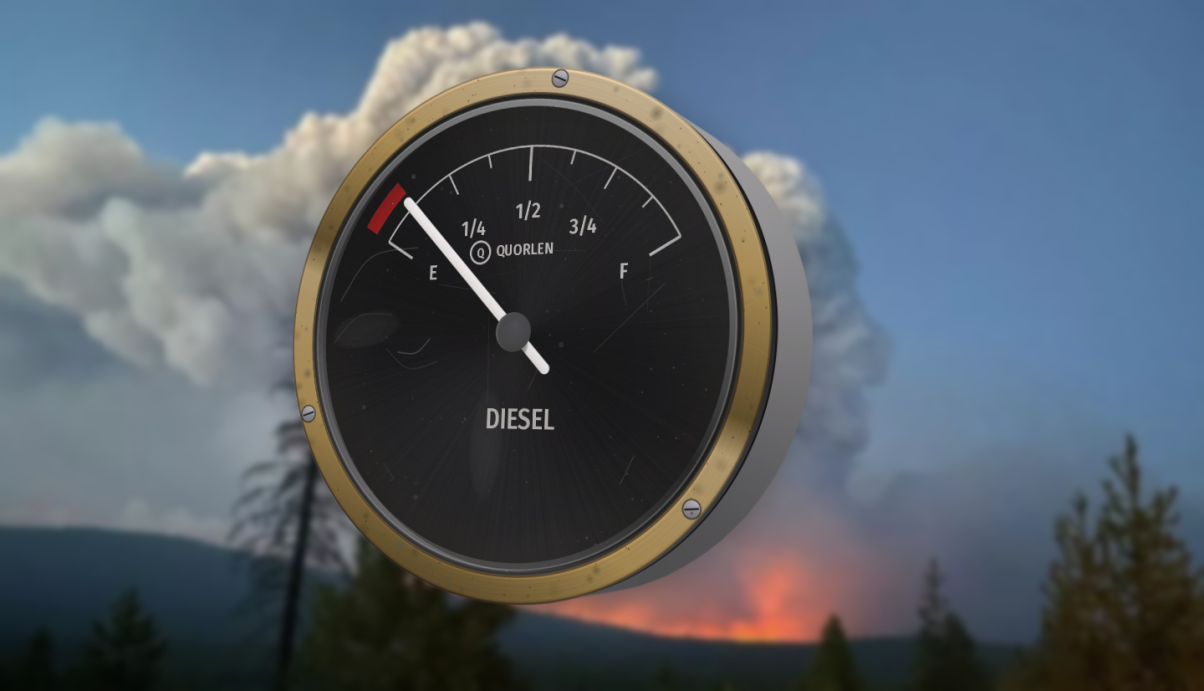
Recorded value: 0.125
